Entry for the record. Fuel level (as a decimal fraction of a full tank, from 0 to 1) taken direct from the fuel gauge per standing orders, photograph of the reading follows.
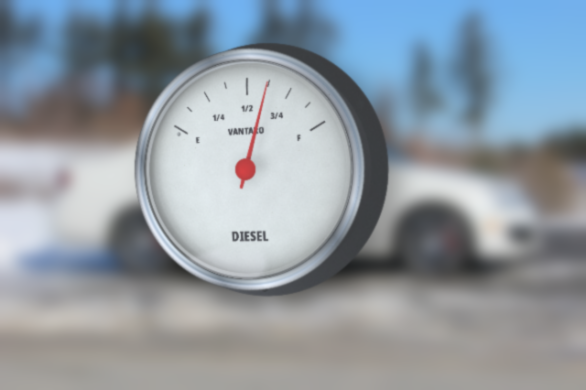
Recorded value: 0.625
